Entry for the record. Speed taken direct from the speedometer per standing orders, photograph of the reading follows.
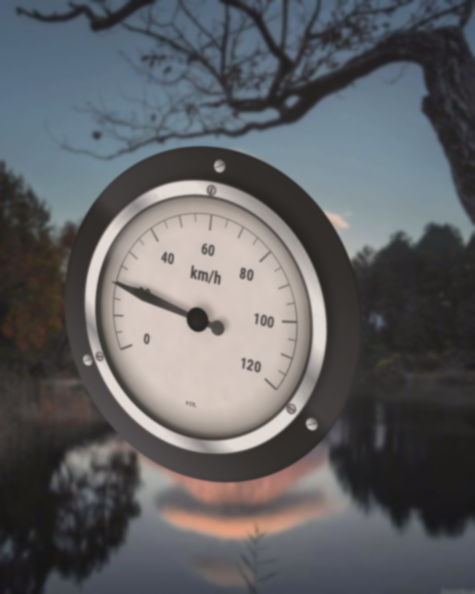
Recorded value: 20 km/h
